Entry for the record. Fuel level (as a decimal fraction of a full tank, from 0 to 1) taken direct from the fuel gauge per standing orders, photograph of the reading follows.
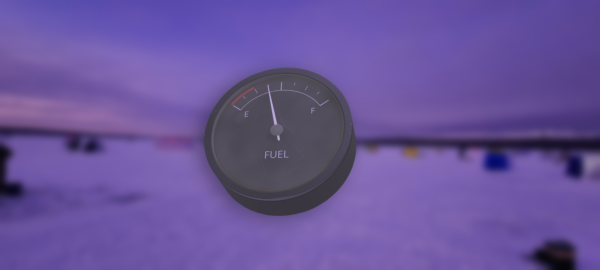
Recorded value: 0.375
